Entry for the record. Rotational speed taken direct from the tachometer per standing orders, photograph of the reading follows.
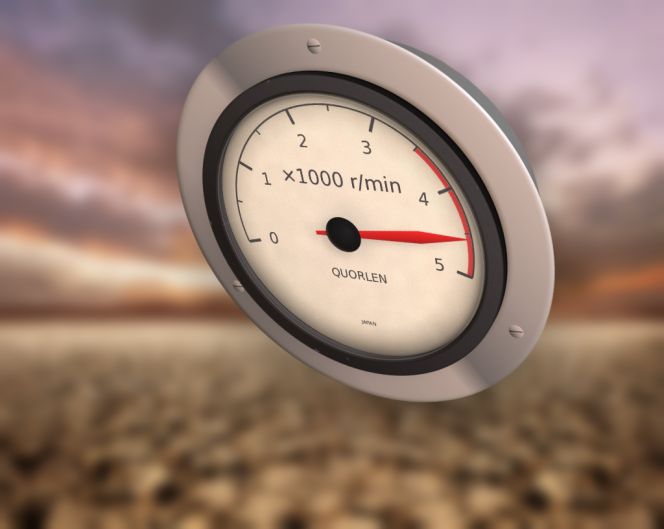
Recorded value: 4500 rpm
